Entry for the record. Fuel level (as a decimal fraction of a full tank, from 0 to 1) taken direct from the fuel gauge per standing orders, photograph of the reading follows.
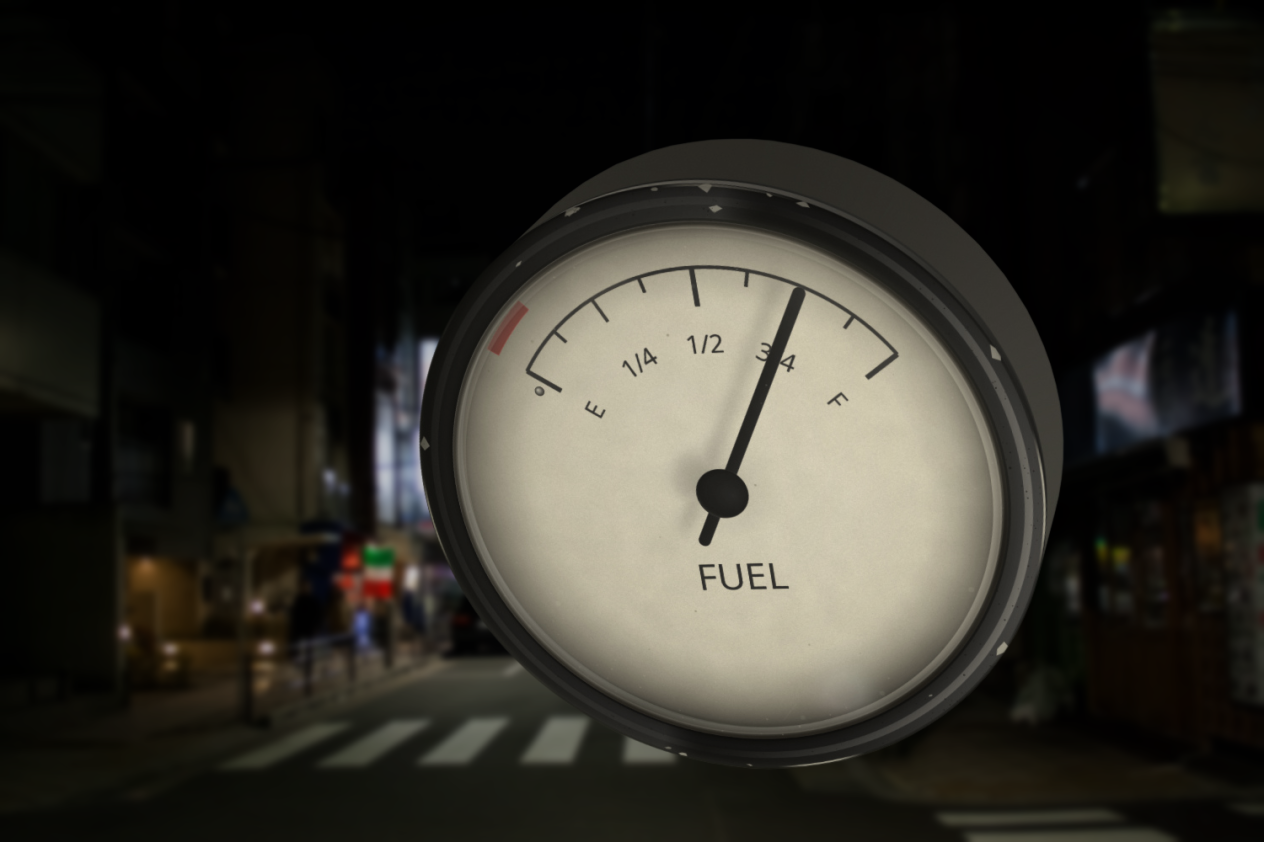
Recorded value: 0.75
